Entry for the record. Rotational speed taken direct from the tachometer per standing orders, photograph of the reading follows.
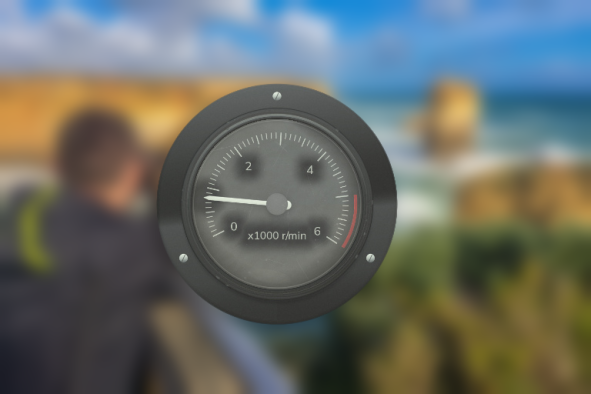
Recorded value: 800 rpm
